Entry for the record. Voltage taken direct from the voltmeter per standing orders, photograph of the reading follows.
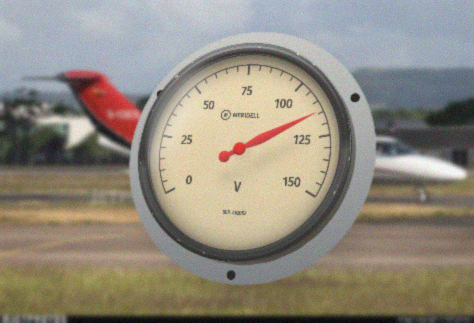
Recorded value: 115 V
